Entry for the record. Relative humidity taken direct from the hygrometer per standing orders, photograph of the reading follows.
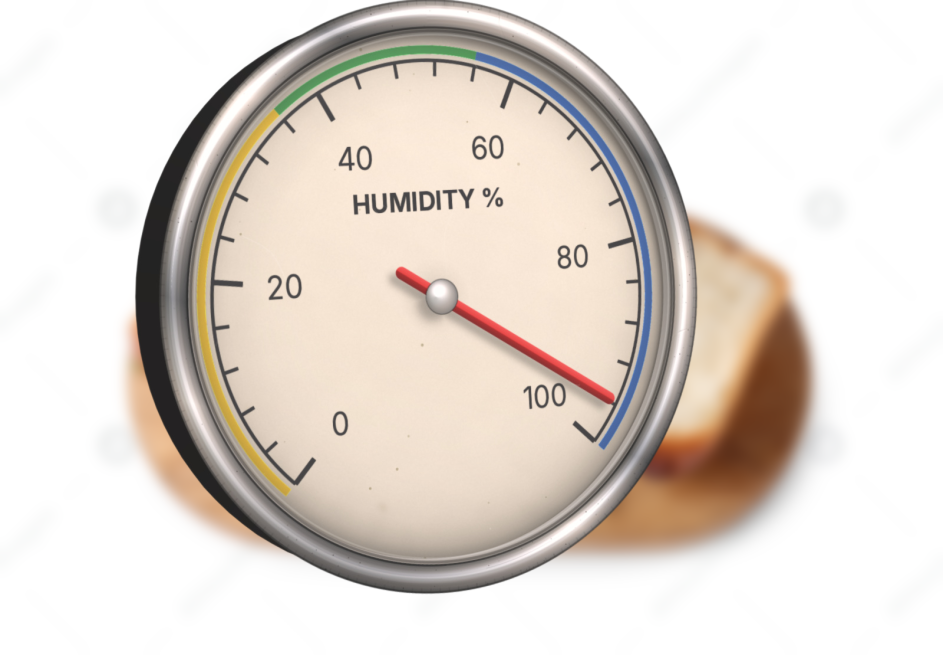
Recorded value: 96 %
